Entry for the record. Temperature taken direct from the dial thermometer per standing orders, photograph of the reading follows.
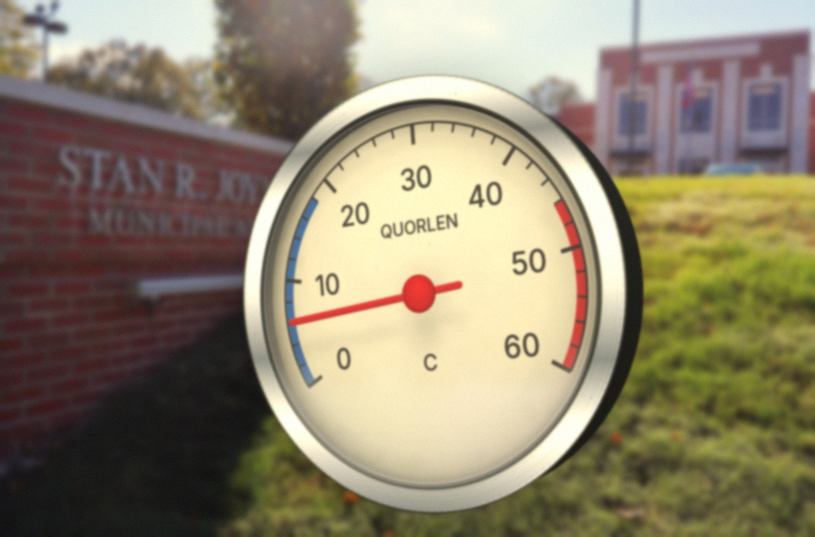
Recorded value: 6 °C
